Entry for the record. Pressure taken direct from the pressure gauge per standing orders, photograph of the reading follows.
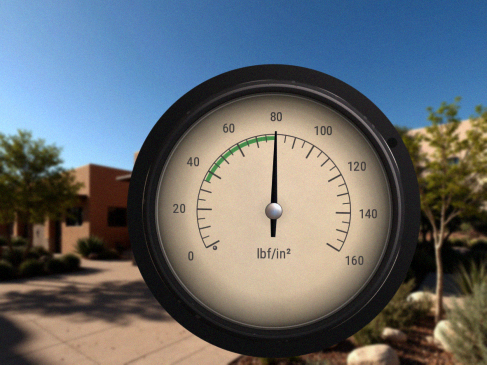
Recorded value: 80 psi
